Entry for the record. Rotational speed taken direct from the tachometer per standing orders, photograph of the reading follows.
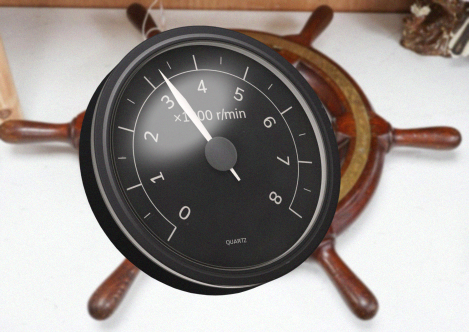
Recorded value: 3250 rpm
